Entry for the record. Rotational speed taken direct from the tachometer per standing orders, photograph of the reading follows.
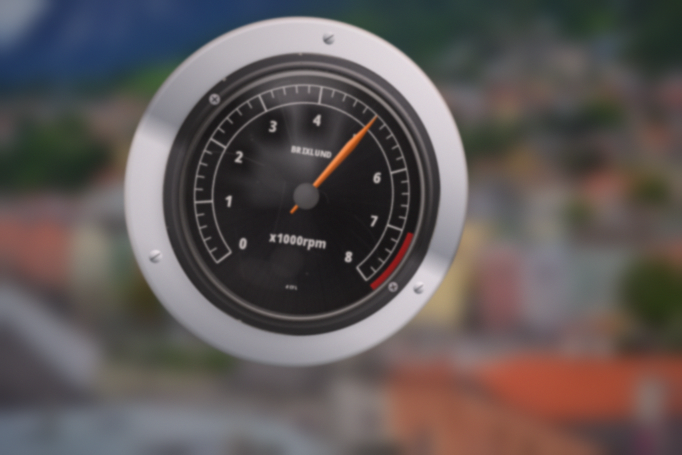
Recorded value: 5000 rpm
